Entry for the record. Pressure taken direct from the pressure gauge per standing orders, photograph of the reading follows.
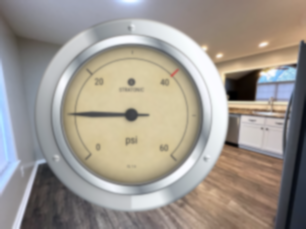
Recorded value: 10 psi
